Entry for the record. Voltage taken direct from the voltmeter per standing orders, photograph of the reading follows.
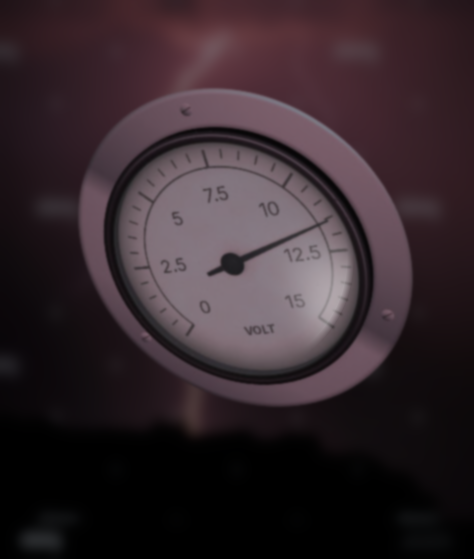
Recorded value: 11.5 V
